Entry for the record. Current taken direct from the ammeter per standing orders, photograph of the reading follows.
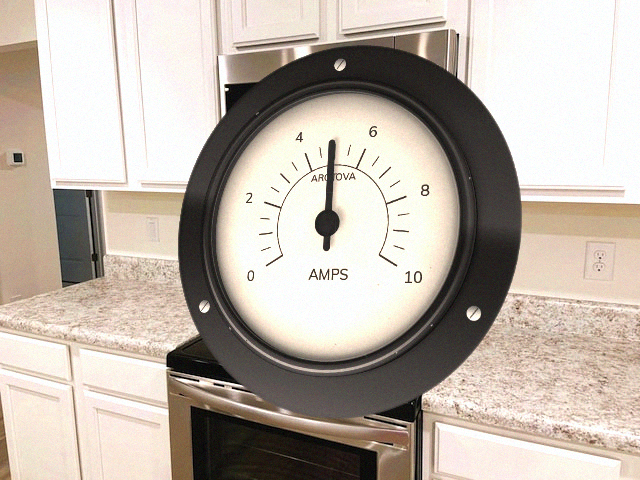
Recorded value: 5 A
